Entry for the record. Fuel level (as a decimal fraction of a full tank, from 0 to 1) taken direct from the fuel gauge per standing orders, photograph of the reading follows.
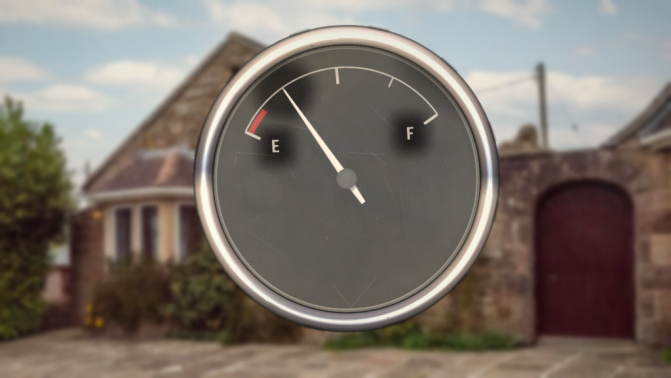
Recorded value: 0.25
